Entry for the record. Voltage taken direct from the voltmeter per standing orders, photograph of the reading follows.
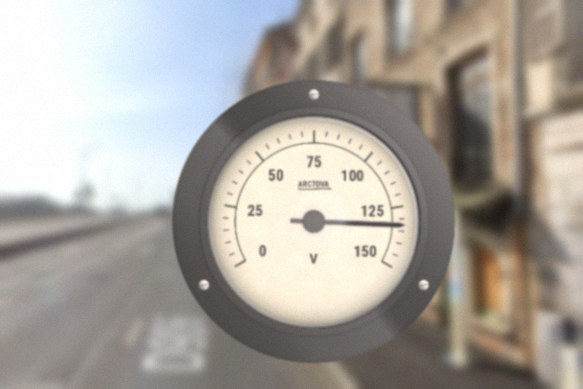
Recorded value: 132.5 V
